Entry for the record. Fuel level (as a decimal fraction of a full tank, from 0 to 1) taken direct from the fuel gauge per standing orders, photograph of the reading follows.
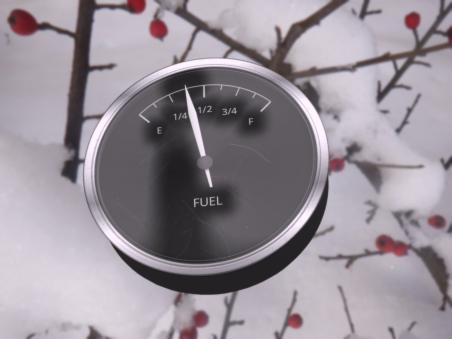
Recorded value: 0.375
